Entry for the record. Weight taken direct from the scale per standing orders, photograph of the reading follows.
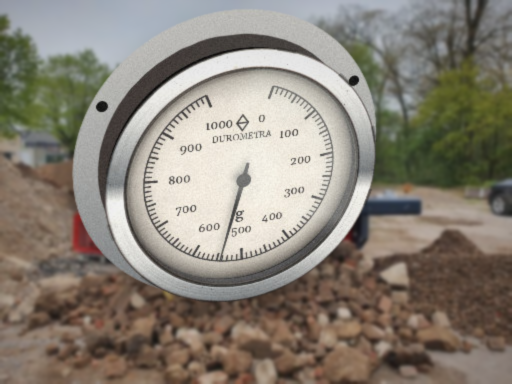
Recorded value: 550 g
